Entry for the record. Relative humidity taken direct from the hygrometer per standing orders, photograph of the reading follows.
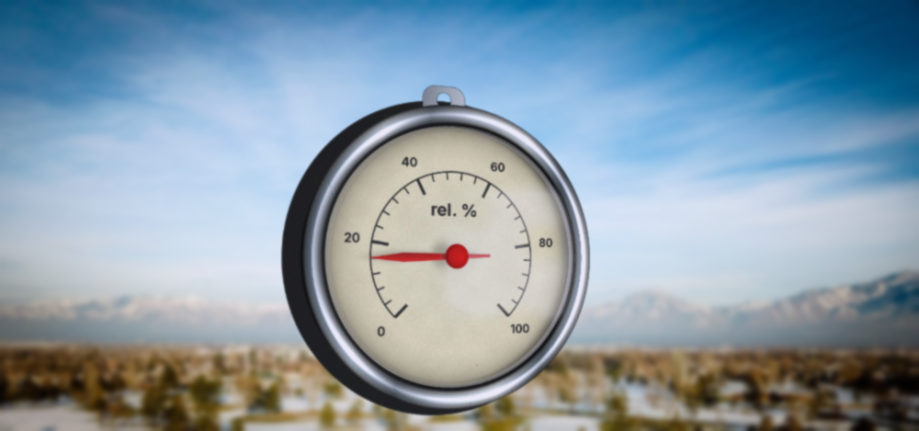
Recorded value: 16 %
